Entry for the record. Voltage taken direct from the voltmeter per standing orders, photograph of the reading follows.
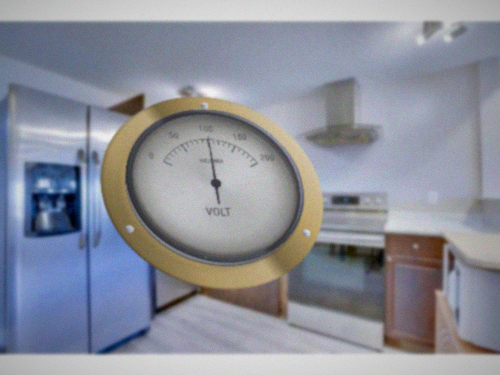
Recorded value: 100 V
